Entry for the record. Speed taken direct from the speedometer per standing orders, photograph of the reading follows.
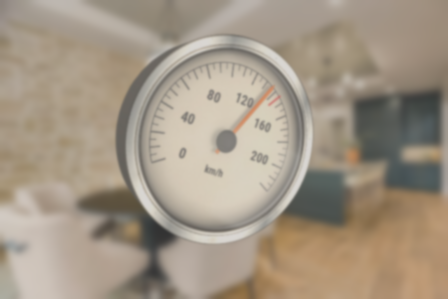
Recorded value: 135 km/h
